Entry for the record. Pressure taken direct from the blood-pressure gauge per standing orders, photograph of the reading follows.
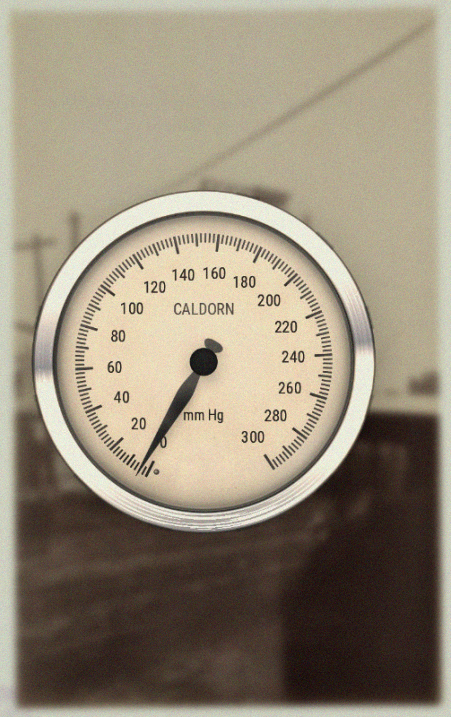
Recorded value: 4 mmHg
